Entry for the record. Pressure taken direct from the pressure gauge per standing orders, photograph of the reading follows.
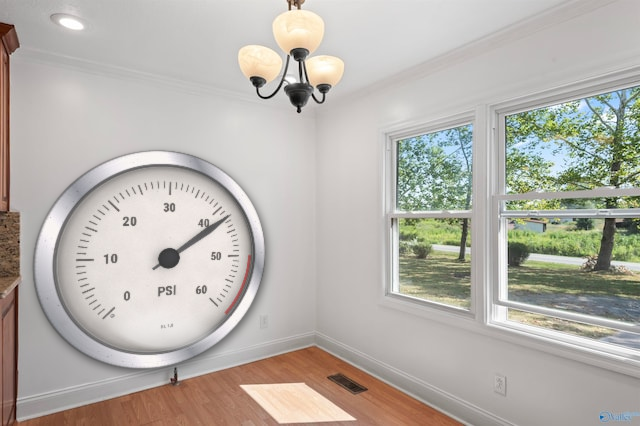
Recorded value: 42 psi
